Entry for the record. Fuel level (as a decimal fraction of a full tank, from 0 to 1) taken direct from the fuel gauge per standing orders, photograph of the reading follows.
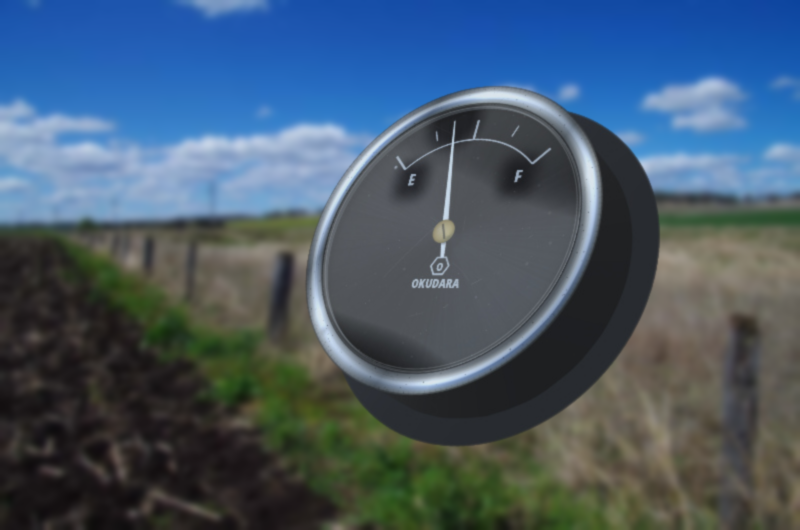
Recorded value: 0.375
